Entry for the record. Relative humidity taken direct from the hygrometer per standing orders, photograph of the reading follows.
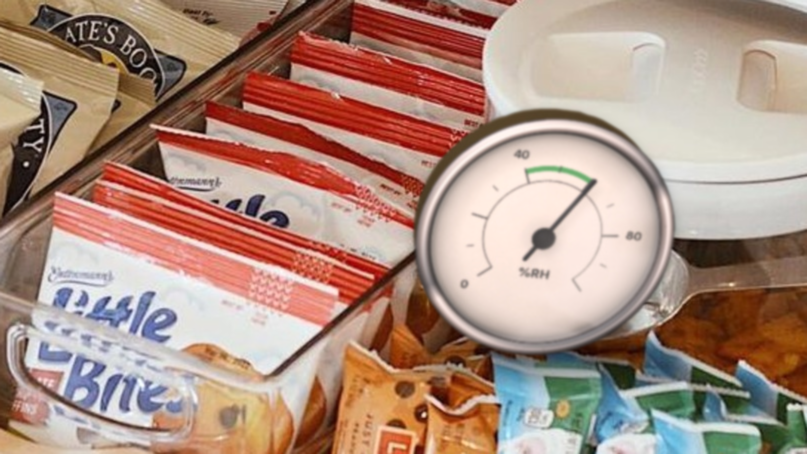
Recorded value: 60 %
